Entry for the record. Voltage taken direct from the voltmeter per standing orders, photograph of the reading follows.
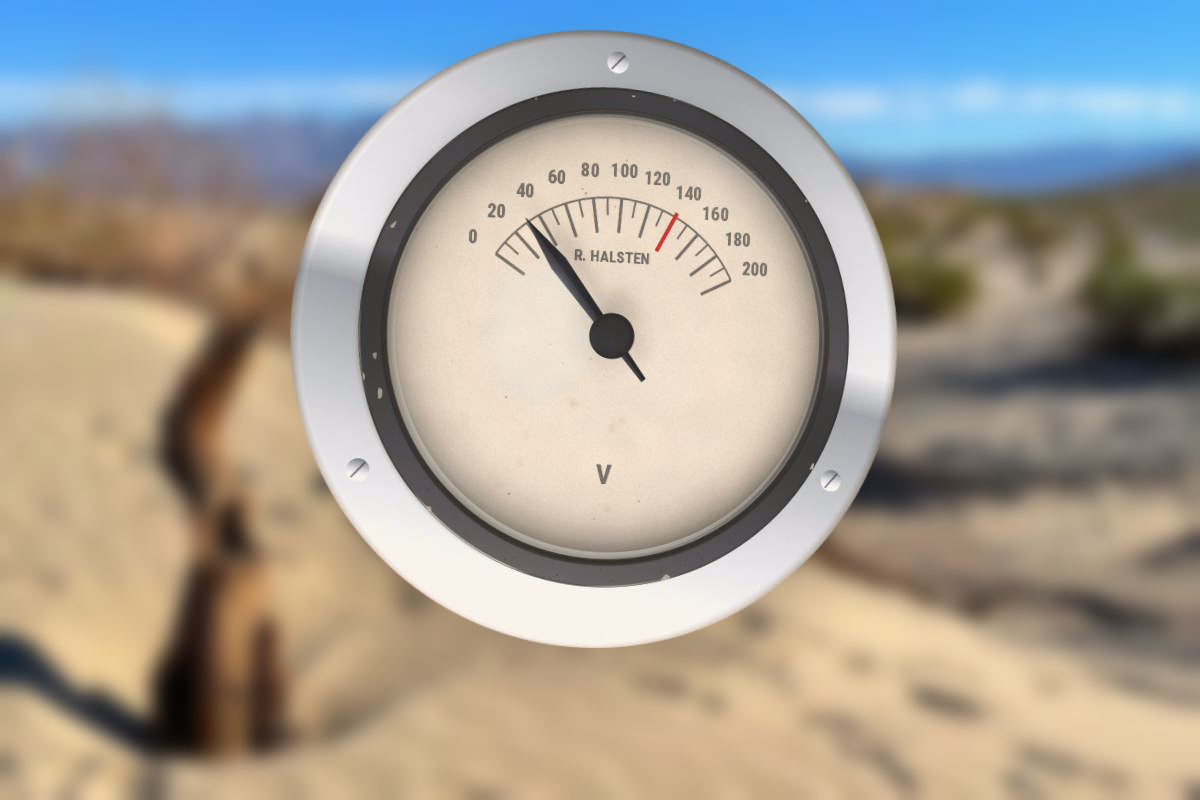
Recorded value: 30 V
